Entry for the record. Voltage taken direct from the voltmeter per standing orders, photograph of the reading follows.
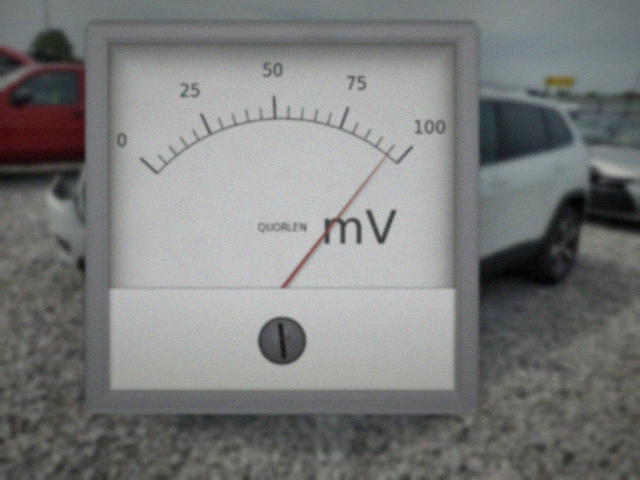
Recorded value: 95 mV
